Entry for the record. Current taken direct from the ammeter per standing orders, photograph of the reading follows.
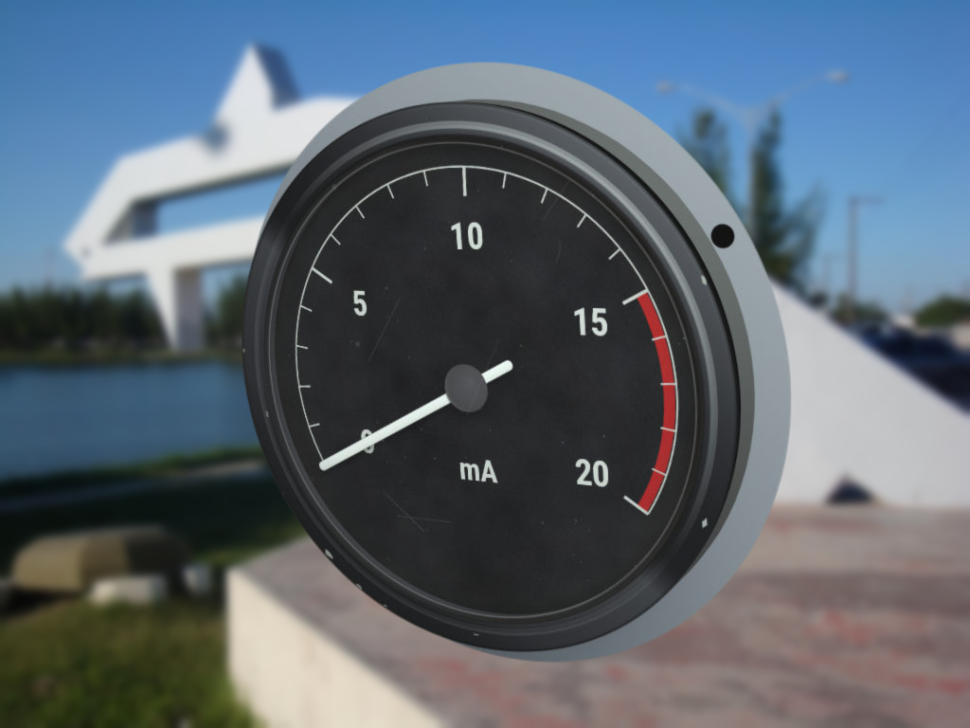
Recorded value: 0 mA
